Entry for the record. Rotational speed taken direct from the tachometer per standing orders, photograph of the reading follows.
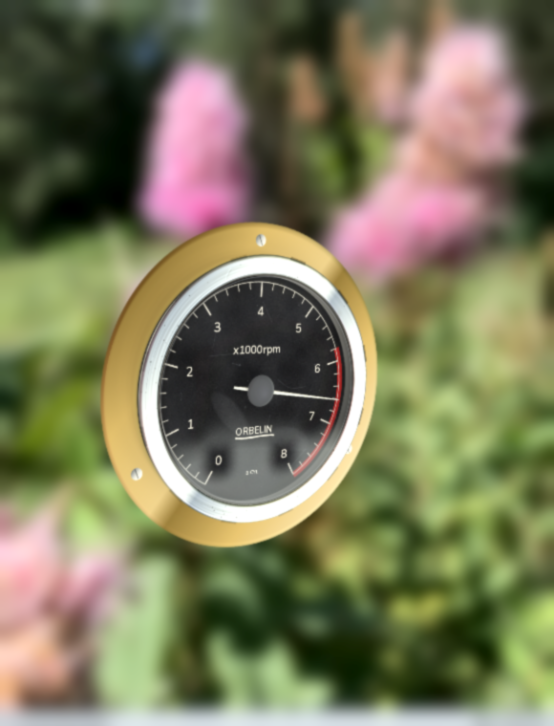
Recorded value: 6600 rpm
